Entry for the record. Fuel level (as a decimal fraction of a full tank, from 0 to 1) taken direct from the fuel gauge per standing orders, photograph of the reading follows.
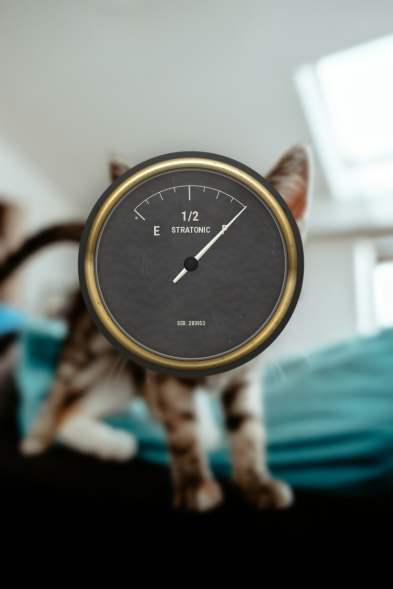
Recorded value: 1
